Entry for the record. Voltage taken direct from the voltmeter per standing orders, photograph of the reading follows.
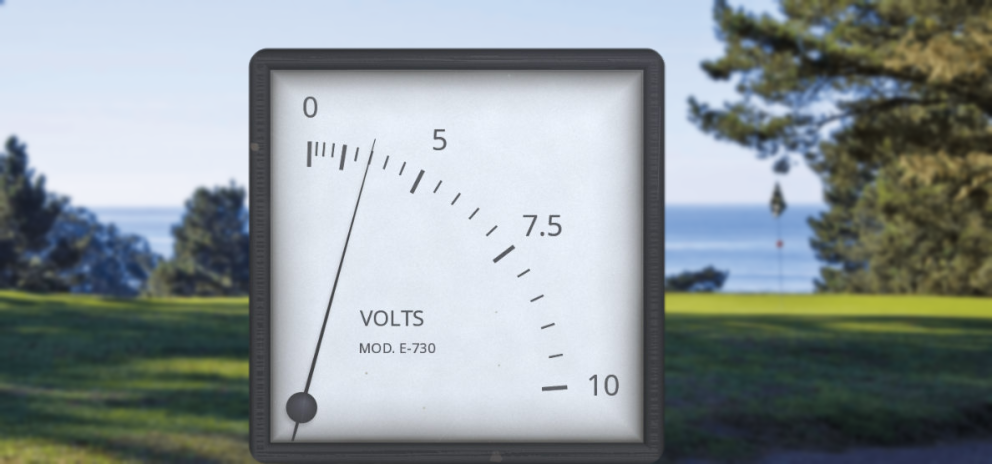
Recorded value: 3.5 V
